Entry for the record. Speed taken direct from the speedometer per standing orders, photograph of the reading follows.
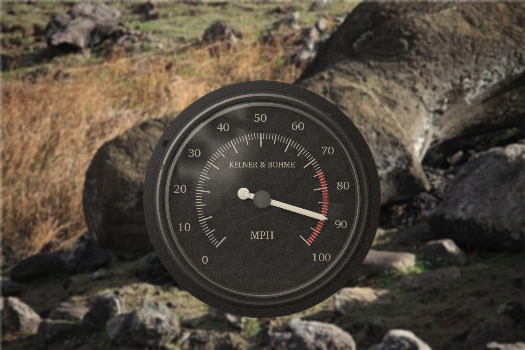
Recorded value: 90 mph
